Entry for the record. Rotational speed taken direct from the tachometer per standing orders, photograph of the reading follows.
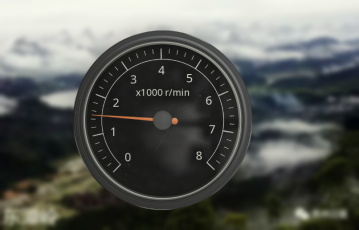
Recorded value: 1500 rpm
